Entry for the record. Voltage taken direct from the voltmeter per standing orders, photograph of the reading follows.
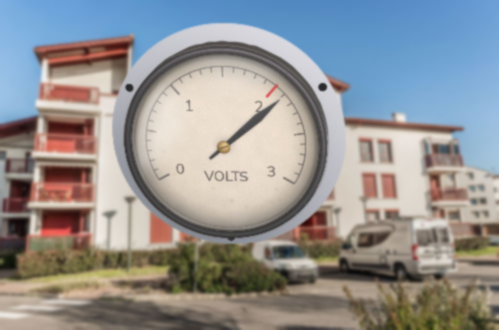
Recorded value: 2.1 V
